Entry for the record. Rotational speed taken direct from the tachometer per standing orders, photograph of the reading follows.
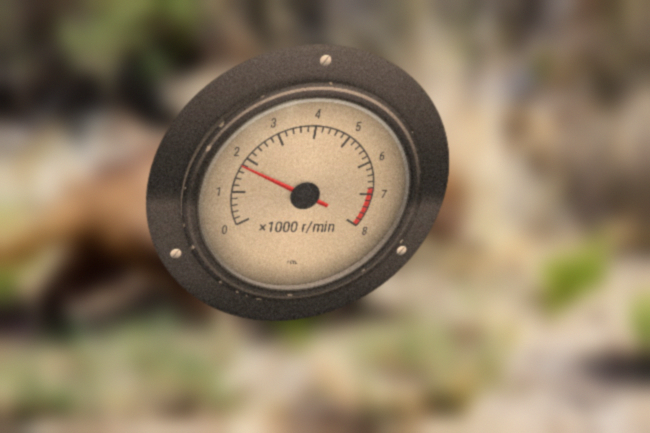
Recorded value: 1800 rpm
